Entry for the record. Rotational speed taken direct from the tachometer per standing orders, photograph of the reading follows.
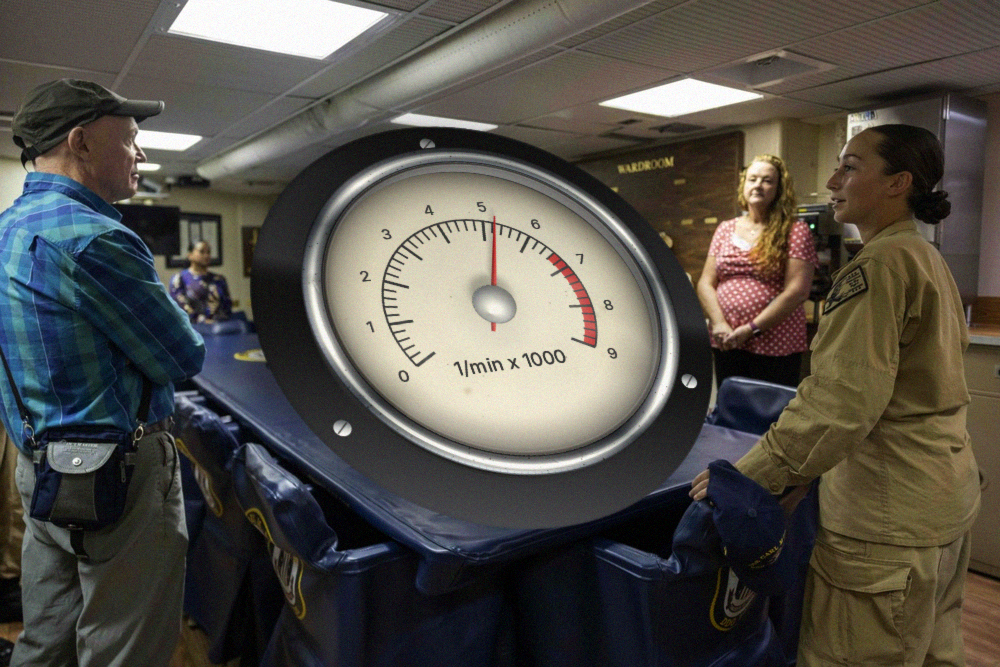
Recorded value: 5200 rpm
